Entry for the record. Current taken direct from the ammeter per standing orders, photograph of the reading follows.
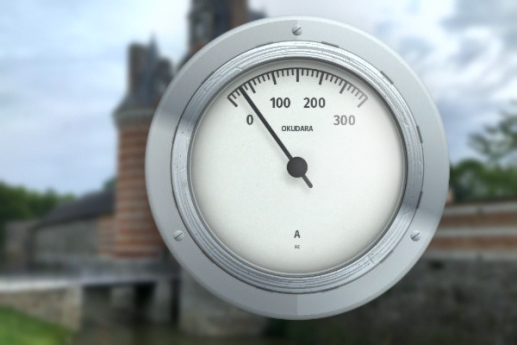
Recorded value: 30 A
